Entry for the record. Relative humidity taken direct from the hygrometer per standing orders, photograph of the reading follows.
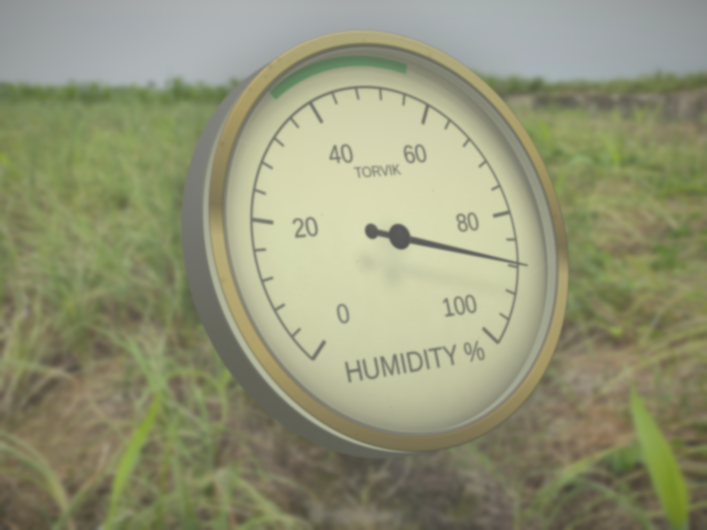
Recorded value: 88 %
